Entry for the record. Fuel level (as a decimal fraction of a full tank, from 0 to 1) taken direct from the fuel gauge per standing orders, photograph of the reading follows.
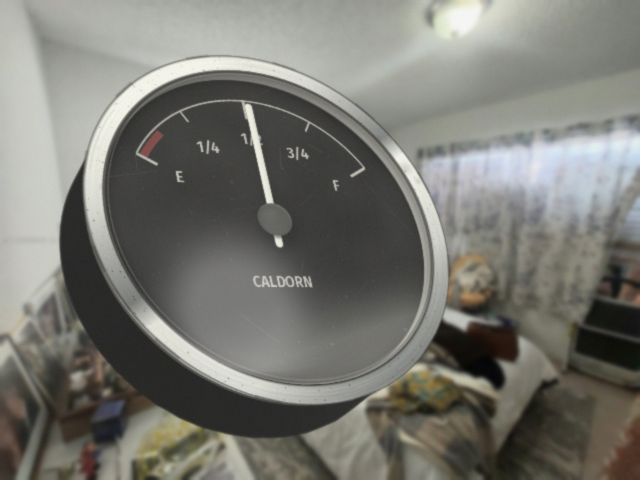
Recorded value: 0.5
